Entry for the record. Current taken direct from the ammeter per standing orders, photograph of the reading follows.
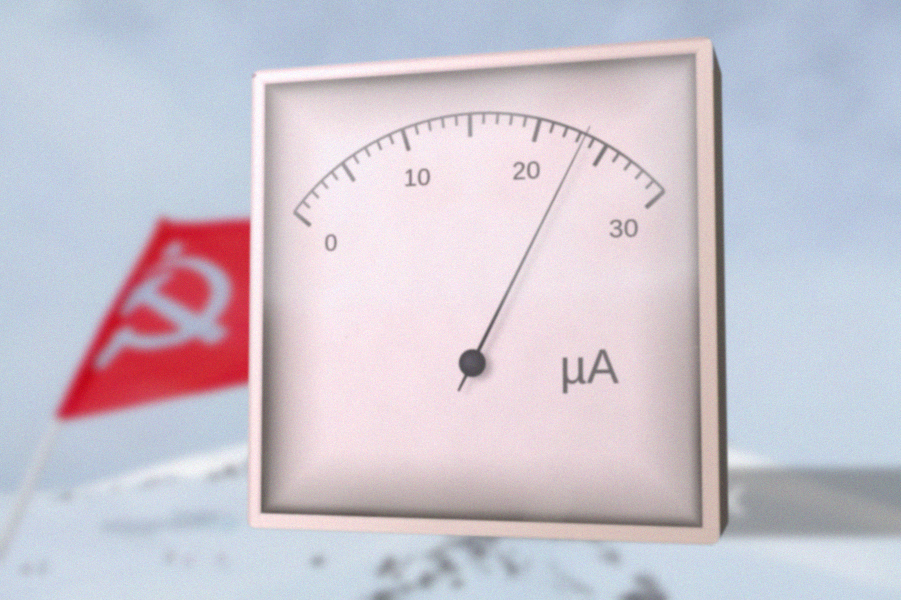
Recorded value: 23.5 µA
